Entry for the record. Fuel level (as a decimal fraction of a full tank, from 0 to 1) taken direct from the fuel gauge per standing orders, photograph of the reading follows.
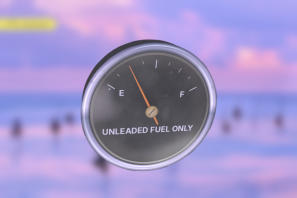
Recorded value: 0.25
